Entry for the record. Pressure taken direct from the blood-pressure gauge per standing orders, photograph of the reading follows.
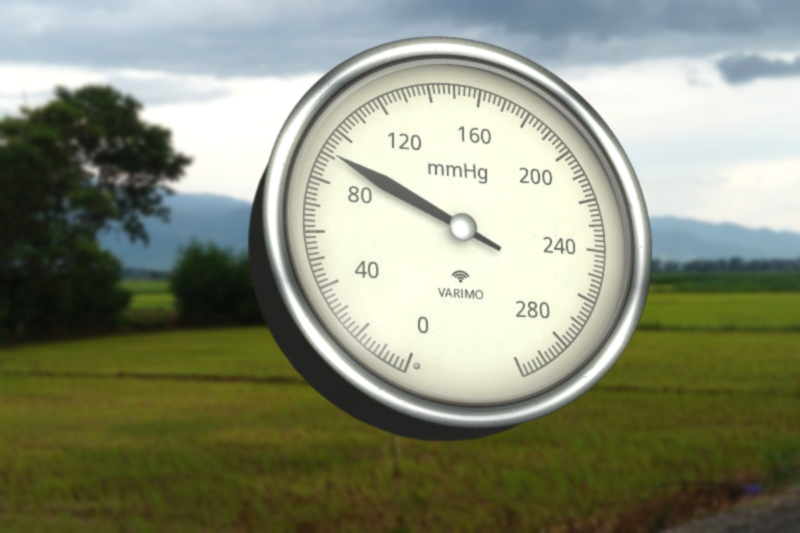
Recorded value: 90 mmHg
